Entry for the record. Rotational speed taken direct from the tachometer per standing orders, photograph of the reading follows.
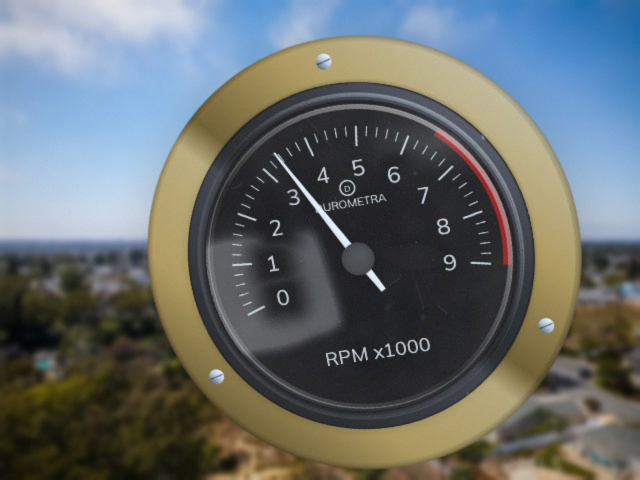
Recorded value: 3400 rpm
